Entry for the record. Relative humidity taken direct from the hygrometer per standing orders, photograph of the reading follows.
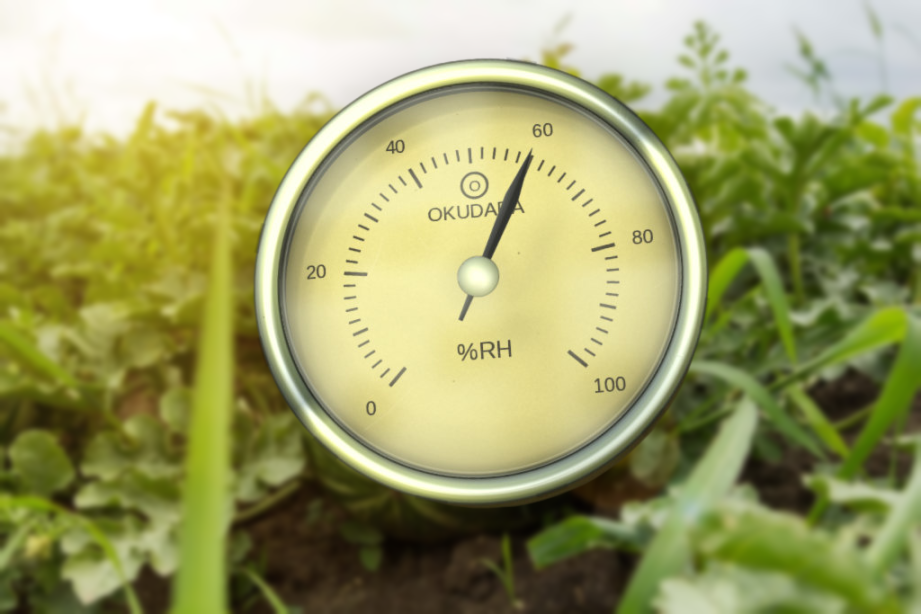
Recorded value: 60 %
